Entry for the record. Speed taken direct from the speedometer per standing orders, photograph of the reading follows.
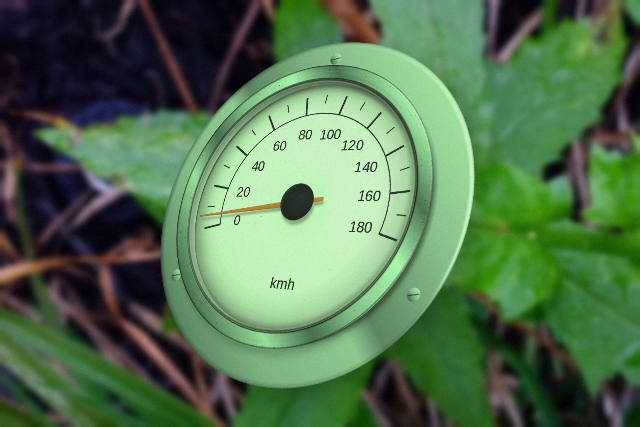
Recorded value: 5 km/h
